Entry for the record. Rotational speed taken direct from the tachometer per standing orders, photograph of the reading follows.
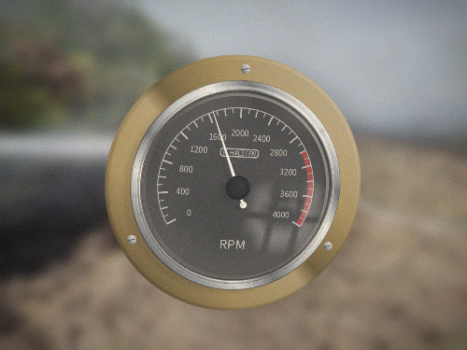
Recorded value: 1650 rpm
